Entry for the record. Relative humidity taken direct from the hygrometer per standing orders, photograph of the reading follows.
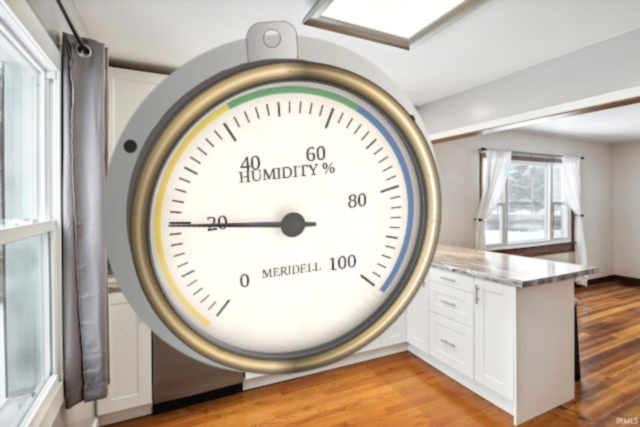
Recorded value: 20 %
